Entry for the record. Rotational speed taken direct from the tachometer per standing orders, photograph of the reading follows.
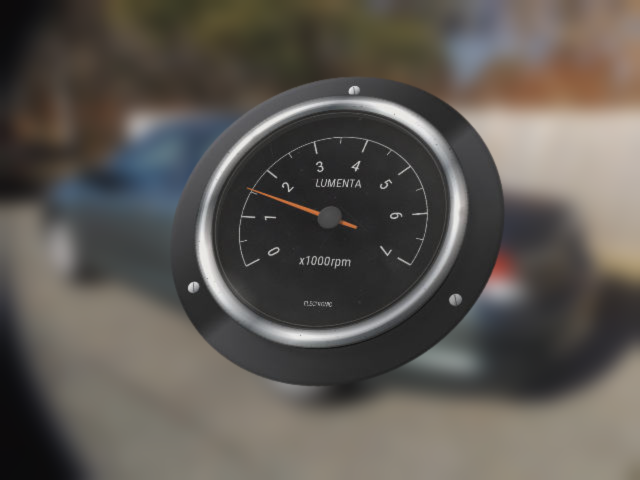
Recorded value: 1500 rpm
